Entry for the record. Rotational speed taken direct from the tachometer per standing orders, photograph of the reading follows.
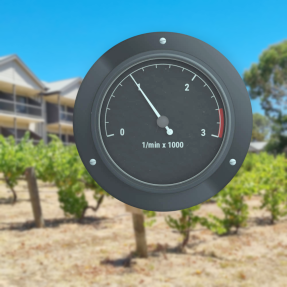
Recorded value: 1000 rpm
